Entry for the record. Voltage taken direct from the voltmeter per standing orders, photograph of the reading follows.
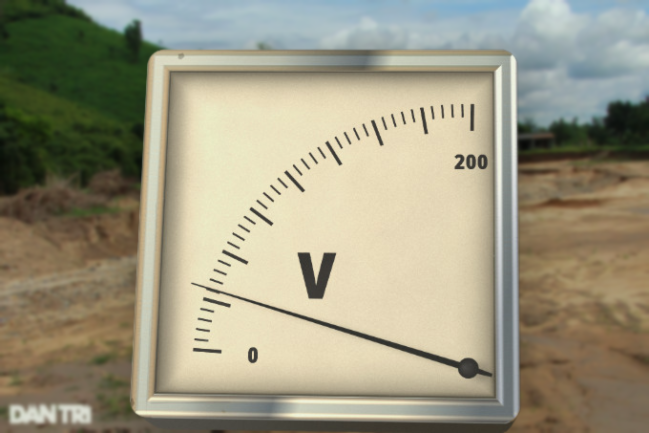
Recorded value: 30 V
